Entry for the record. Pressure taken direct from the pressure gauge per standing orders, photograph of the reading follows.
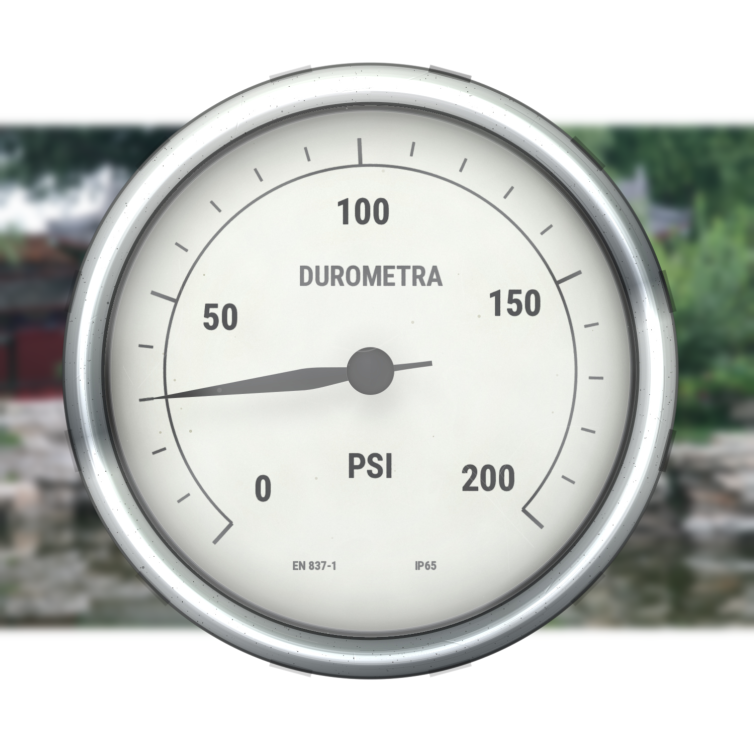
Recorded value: 30 psi
